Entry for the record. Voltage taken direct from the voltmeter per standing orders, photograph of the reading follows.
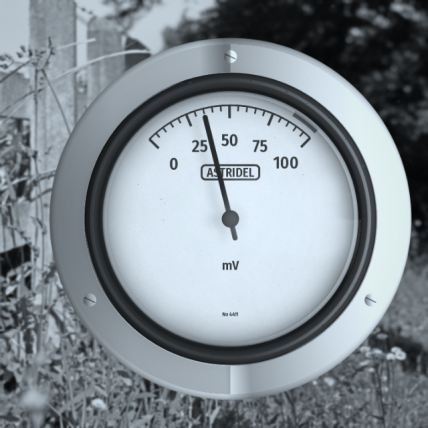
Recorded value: 35 mV
